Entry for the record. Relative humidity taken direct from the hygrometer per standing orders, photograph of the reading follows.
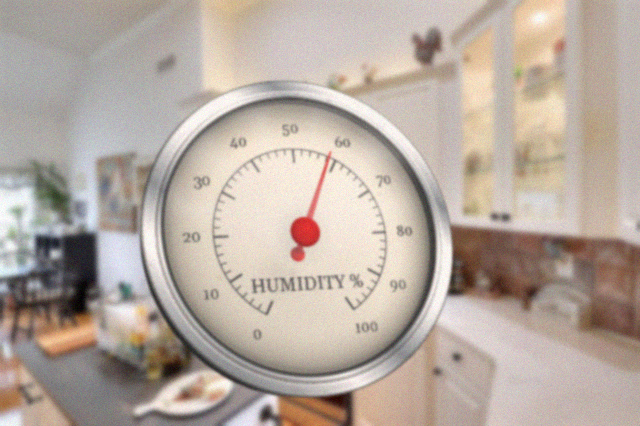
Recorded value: 58 %
